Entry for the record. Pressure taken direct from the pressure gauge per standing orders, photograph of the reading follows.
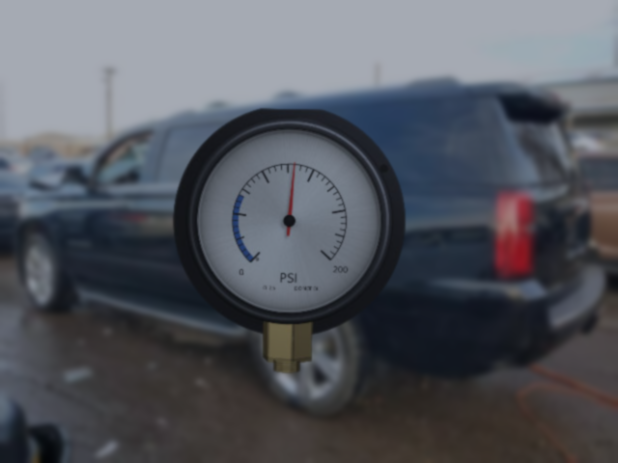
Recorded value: 105 psi
